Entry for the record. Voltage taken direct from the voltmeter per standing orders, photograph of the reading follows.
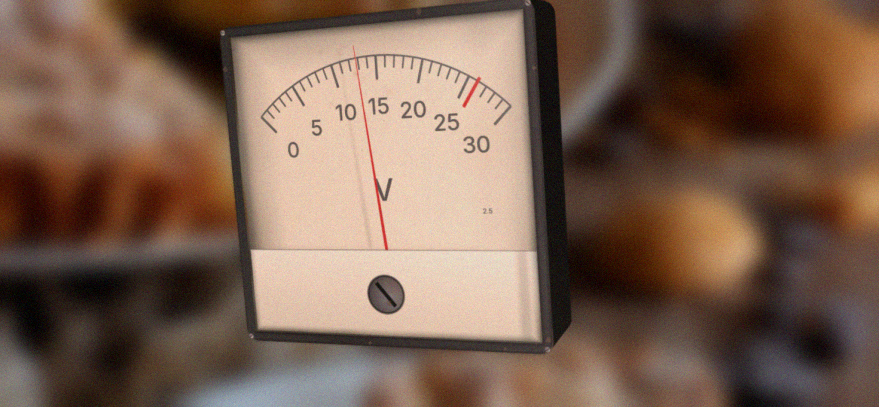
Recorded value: 13 V
